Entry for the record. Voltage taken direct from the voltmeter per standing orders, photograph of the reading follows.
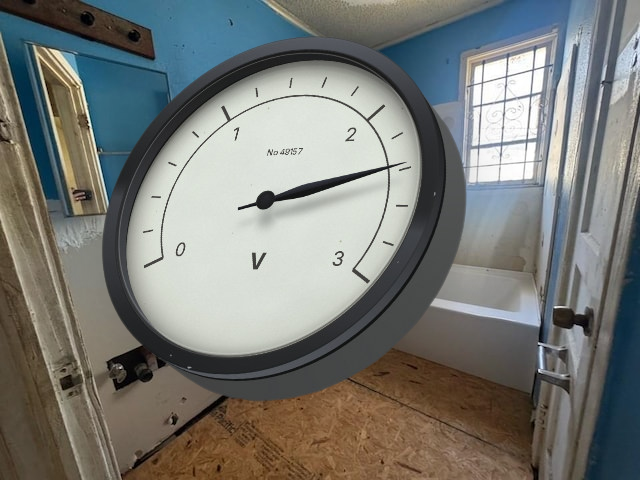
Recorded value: 2.4 V
